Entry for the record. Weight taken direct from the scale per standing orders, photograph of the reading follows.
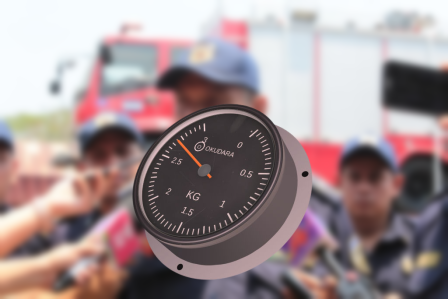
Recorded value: 2.7 kg
